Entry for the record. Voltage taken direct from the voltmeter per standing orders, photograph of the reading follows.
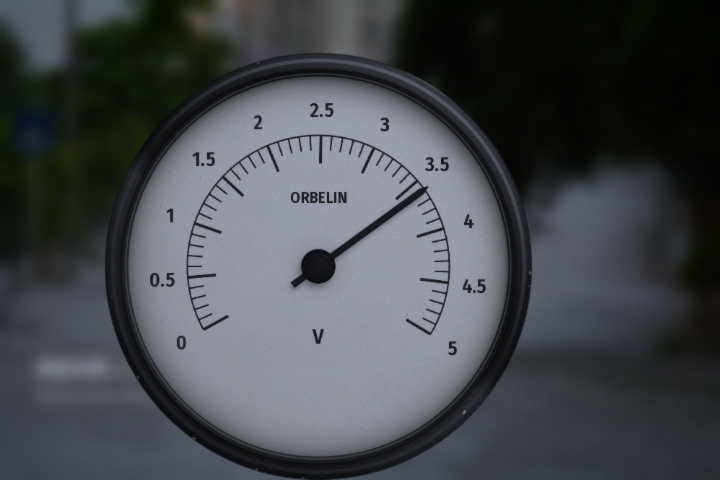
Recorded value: 3.6 V
